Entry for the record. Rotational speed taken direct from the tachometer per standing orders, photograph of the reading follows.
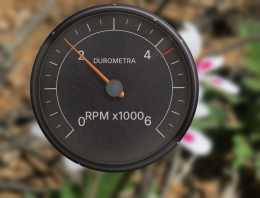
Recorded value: 2000 rpm
